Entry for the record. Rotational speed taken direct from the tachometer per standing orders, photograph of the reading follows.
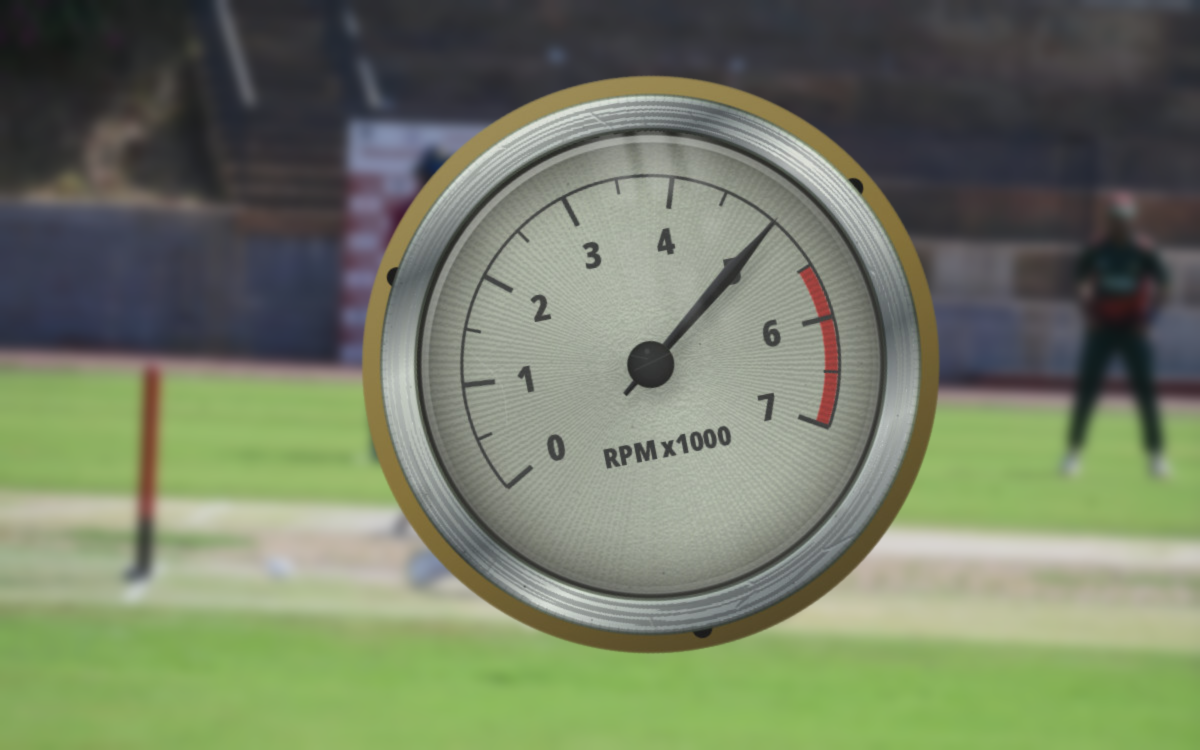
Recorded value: 5000 rpm
